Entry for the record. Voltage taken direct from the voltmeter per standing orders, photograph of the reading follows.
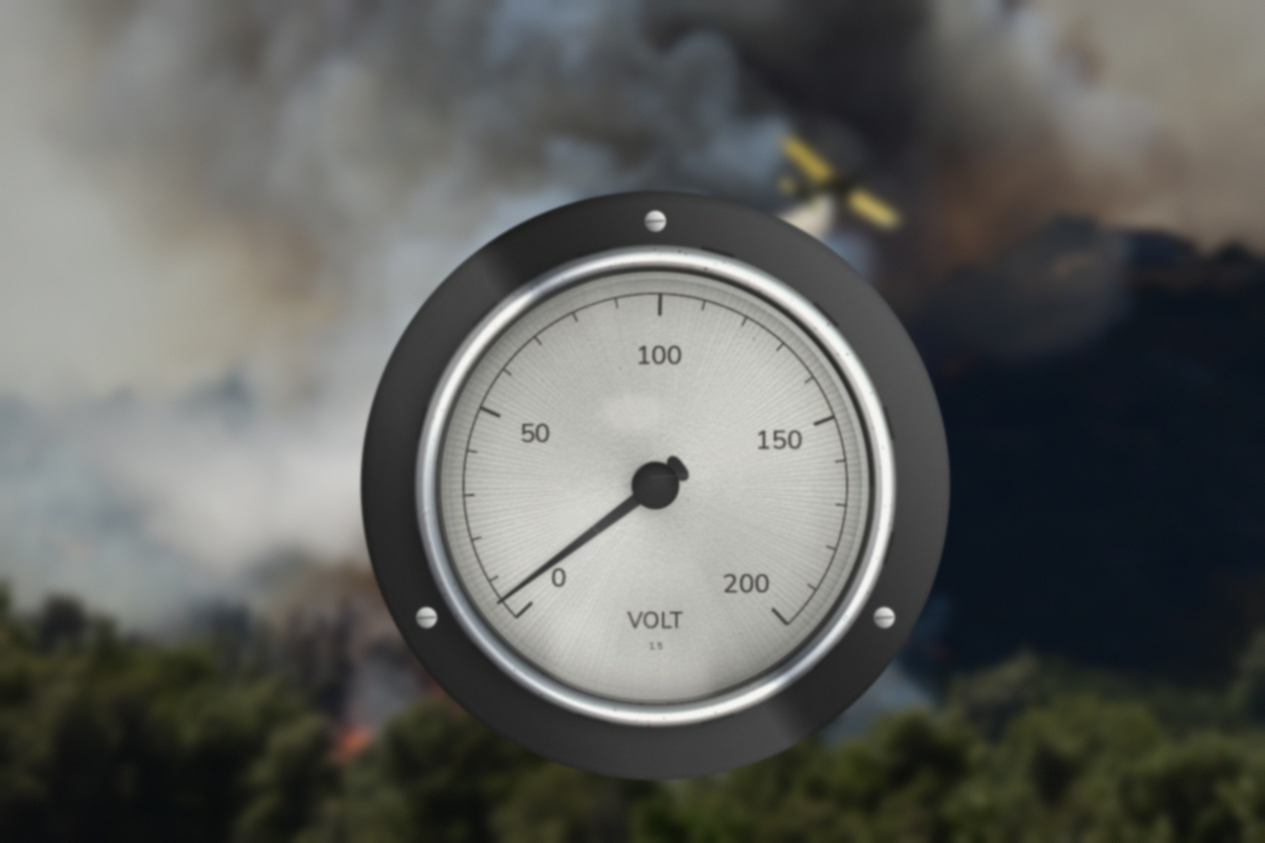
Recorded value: 5 V
